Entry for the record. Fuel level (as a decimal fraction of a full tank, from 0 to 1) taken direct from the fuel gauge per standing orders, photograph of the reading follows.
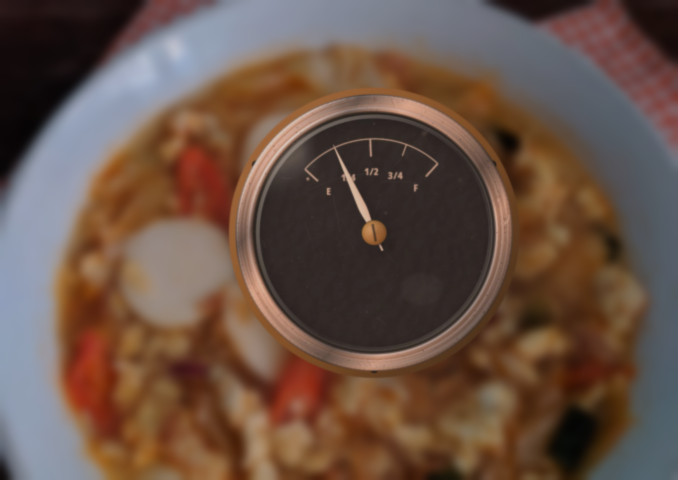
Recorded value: 0.25
